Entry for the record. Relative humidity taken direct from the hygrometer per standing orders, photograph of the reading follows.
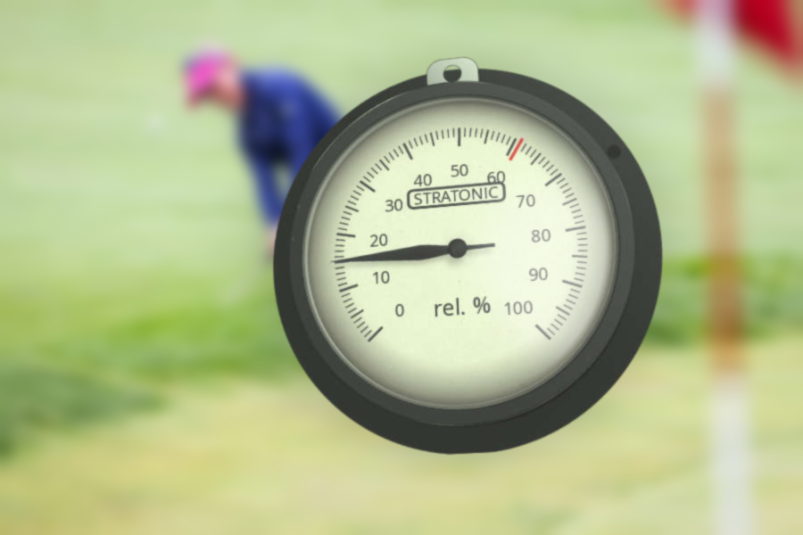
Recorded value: 15 %
